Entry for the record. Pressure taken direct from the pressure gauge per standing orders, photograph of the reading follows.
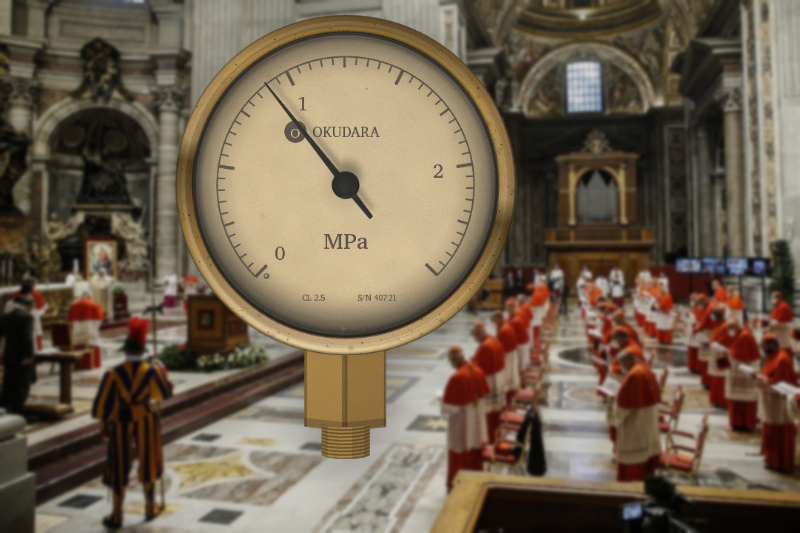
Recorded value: 0.9 MPa
